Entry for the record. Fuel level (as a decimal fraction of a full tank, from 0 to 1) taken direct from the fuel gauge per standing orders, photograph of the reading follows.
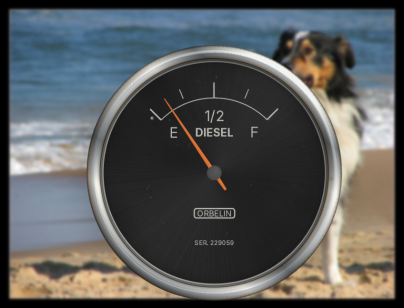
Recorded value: 0.125
